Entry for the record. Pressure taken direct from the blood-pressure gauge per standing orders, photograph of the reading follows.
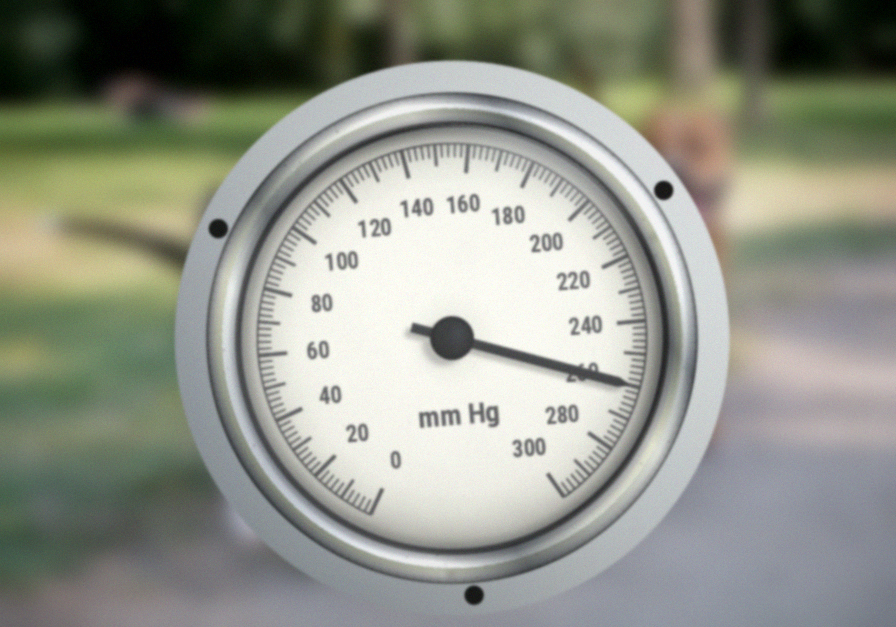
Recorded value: 260 mmHg
